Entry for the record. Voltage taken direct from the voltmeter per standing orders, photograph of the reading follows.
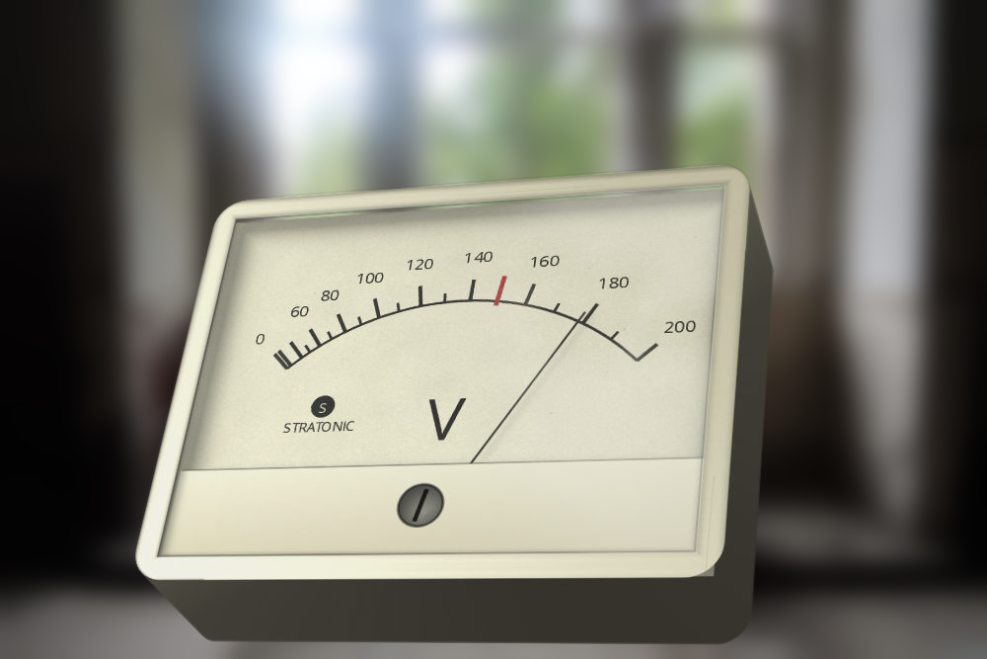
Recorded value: 180 V
